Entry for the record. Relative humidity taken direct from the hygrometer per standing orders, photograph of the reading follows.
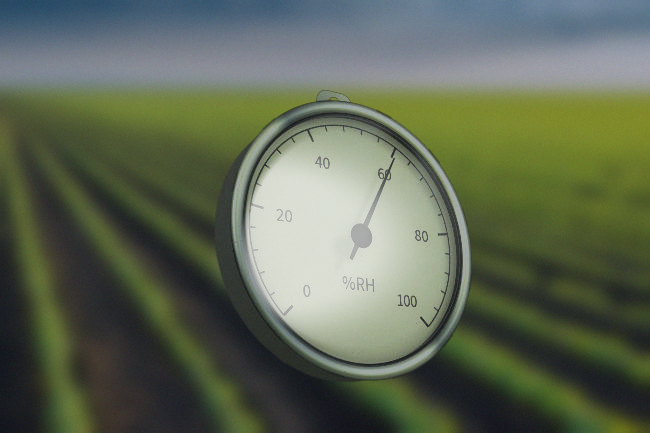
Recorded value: 60 %
